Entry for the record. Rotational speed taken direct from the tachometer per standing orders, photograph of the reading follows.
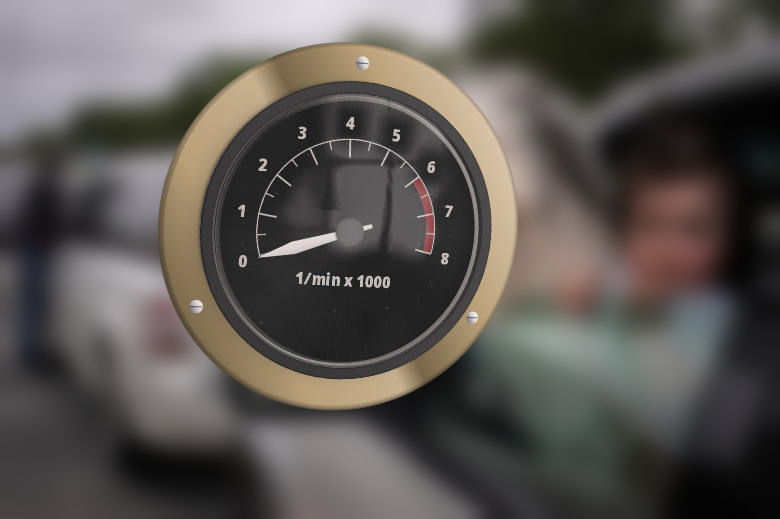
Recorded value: 0 rpm
